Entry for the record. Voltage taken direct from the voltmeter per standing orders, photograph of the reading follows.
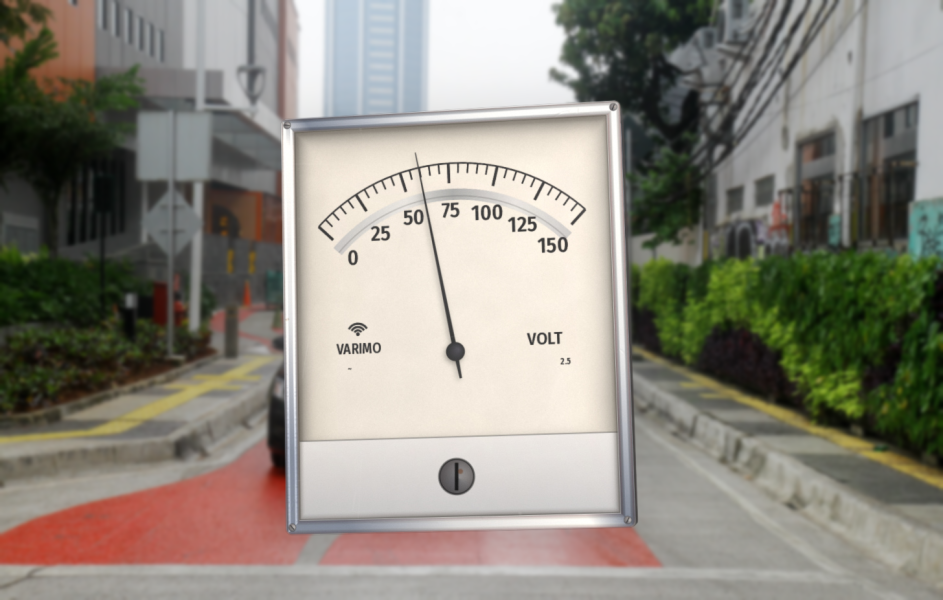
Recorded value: 60 V
